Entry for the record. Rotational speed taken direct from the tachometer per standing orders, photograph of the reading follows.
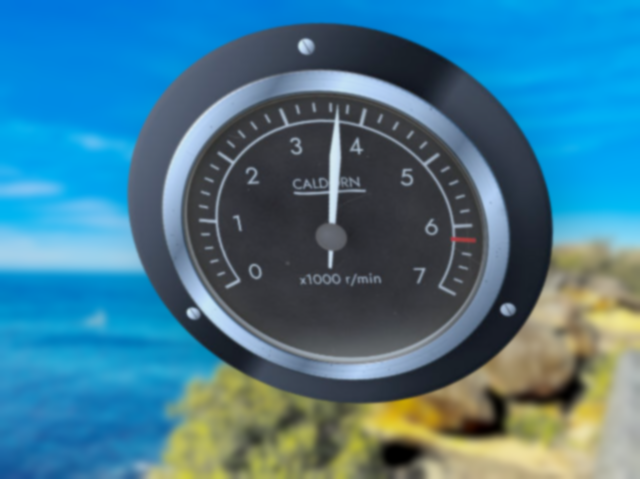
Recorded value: 3700 rpm
